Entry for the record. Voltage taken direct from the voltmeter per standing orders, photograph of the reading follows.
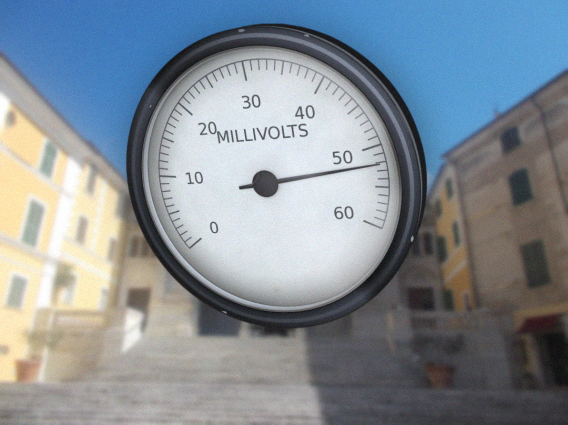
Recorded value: 52 mV
